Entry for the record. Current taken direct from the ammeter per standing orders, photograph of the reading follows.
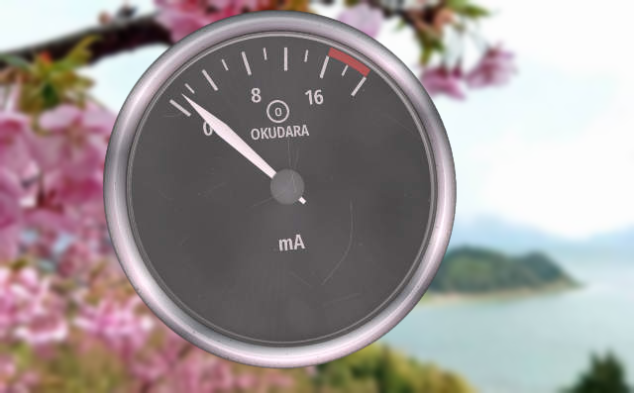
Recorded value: 1 mA
